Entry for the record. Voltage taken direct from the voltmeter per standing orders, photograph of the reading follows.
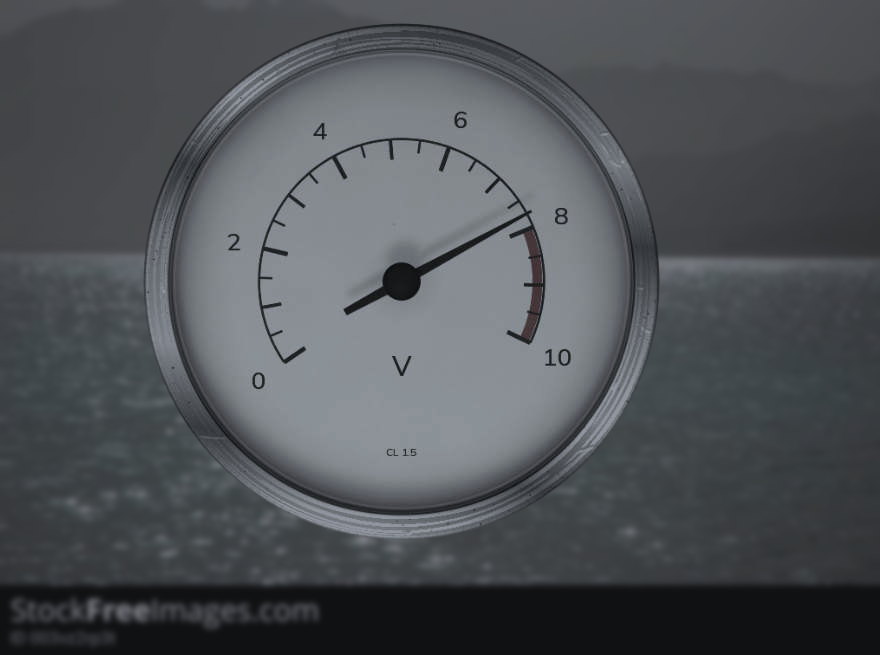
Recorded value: 7.75 V
